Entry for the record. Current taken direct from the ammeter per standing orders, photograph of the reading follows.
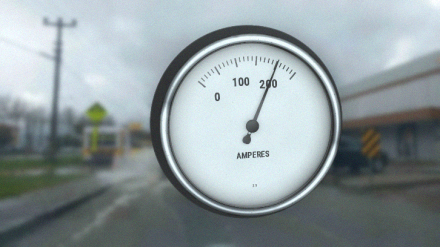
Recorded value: 200 A
